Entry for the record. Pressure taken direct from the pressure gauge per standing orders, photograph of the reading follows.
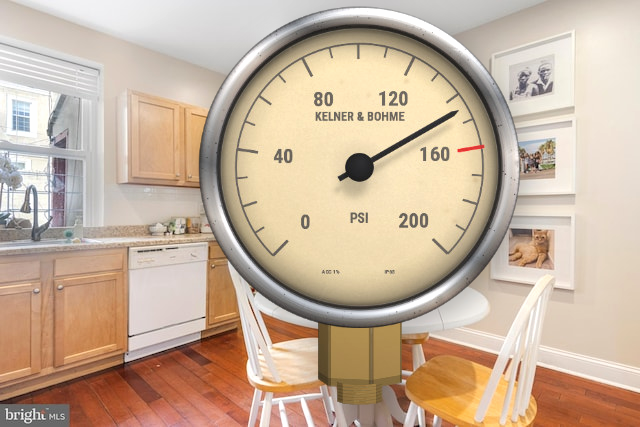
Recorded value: 145 psi
